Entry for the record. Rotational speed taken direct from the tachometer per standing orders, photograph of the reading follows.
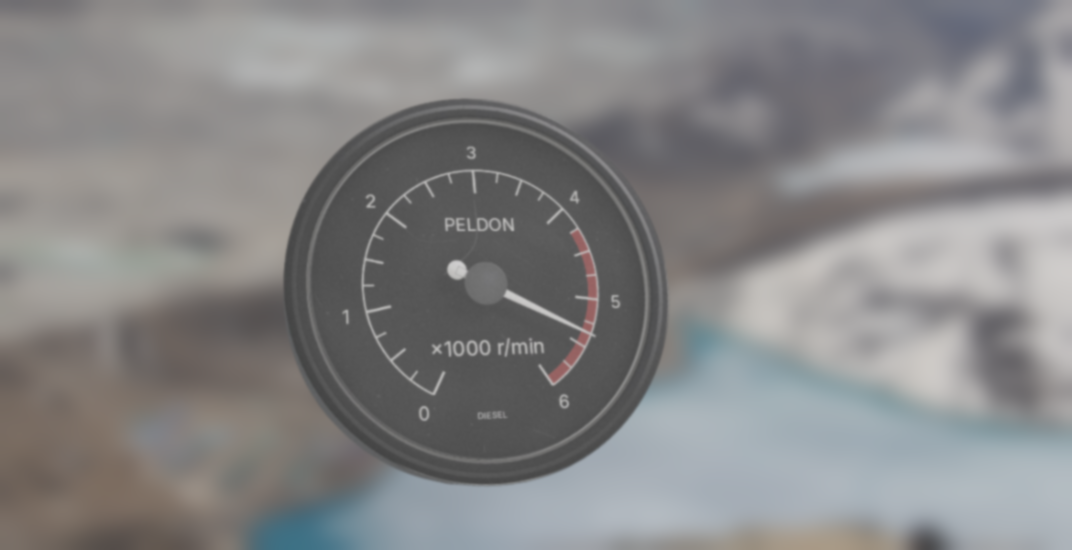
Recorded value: 5375 rpm
